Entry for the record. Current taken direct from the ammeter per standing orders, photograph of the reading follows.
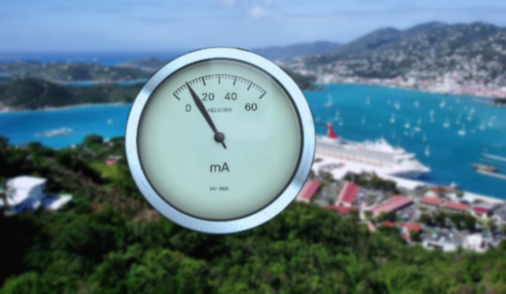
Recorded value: 10 mA
